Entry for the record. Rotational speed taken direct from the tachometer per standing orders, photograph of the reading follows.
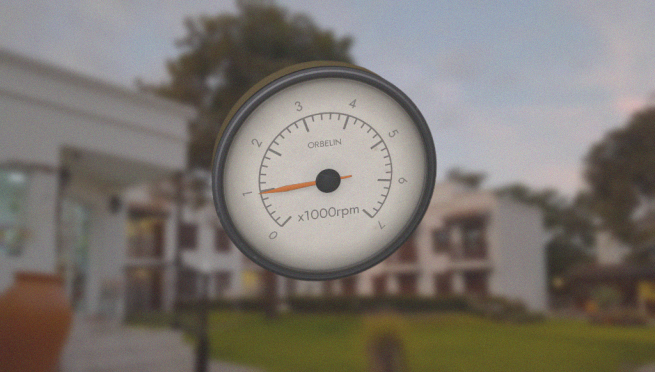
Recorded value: 1000 rpm
